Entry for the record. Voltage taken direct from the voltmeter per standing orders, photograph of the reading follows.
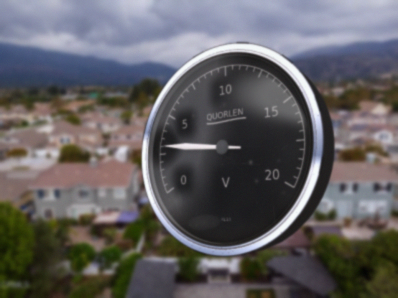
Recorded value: 3 V
